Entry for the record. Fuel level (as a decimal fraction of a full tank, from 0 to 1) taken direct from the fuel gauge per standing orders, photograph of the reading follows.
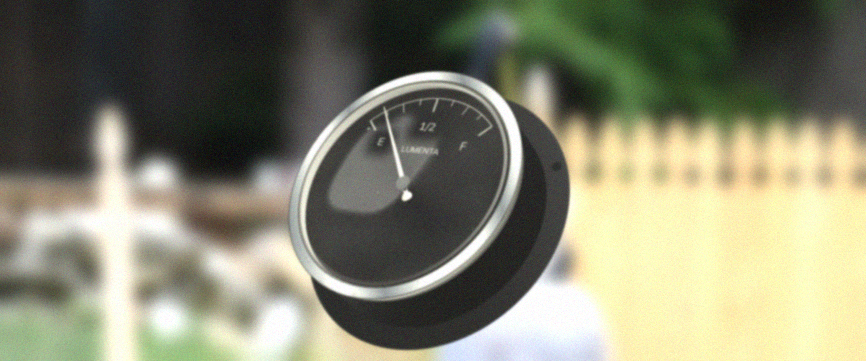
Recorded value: 0.125
